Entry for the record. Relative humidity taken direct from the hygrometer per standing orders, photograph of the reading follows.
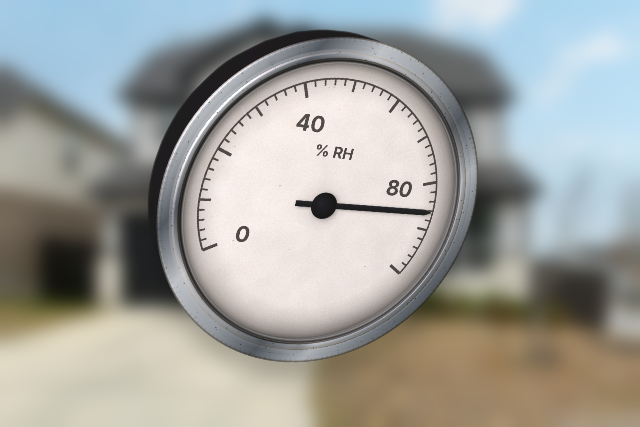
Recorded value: 86 %
